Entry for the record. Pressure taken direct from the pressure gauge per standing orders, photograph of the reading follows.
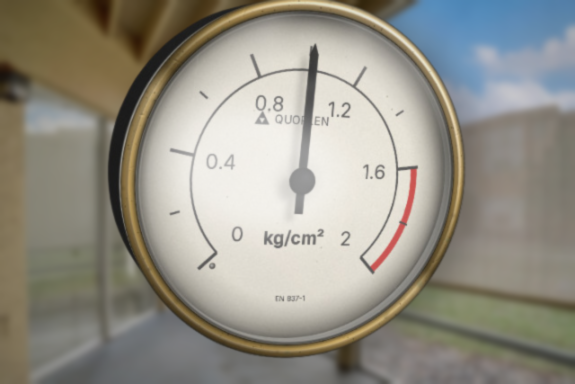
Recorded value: 1 kg/cm²
